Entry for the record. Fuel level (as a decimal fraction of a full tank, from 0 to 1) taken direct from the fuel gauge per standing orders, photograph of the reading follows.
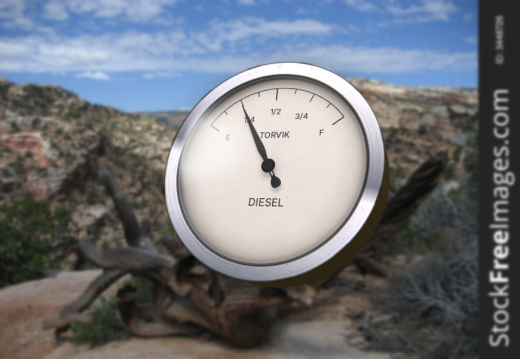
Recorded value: 0.25
